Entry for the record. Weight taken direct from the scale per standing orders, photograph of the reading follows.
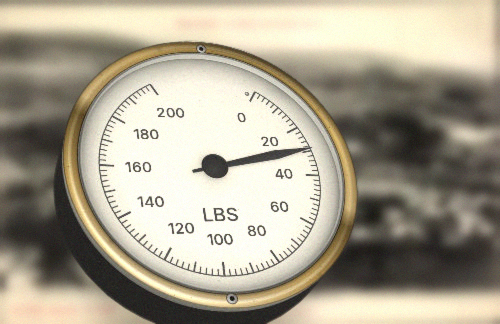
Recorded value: 30 lb
